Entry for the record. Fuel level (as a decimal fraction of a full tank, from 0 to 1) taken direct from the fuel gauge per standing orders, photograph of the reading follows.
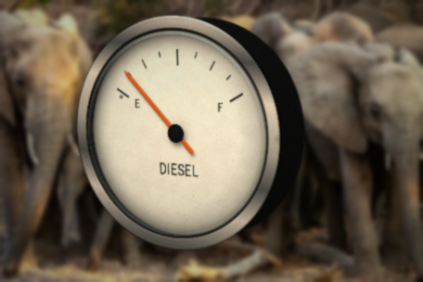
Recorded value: 0.125
